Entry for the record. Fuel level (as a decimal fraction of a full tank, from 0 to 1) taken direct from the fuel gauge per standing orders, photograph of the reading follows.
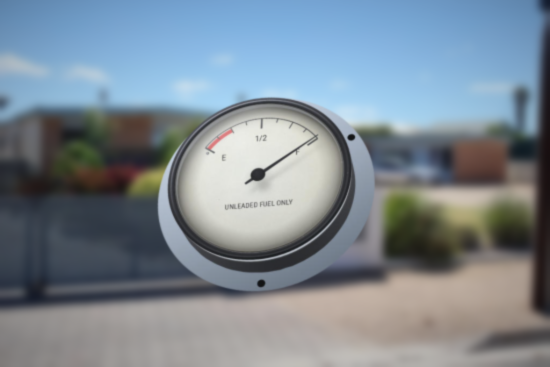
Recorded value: 1
